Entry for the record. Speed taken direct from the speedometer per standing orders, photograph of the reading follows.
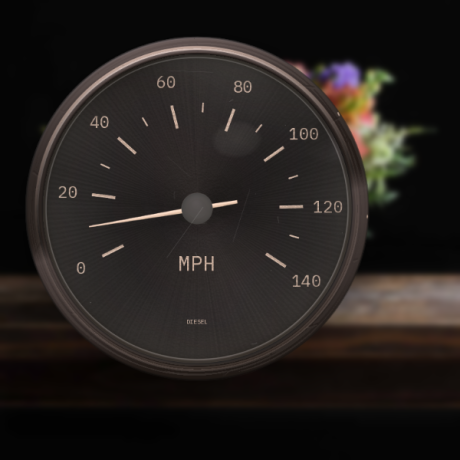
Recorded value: 10 mph
